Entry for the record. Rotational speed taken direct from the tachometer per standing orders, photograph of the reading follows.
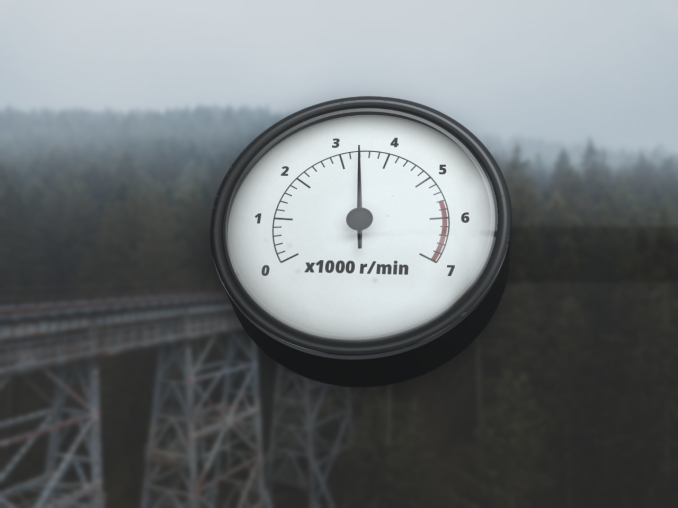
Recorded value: 3400 rpm
